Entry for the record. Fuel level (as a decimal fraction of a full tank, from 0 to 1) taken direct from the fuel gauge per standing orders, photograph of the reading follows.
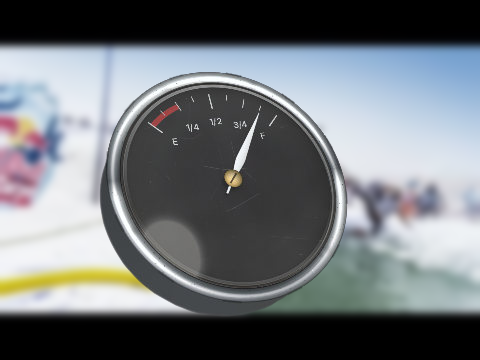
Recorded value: 0.875
